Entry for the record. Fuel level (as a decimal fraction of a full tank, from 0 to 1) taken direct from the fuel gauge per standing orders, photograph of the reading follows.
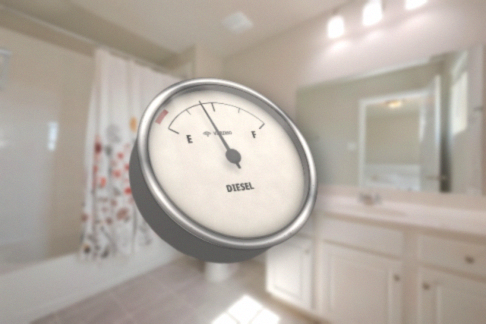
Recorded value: 0.375
